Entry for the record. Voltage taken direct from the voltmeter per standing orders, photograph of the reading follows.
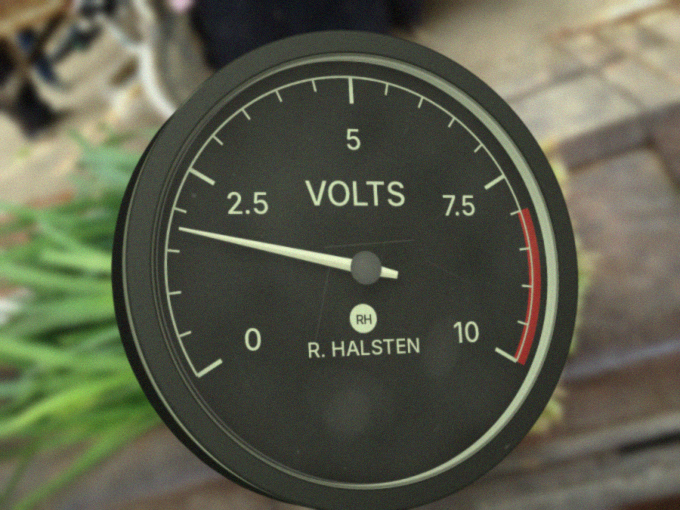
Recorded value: 1.75 V
